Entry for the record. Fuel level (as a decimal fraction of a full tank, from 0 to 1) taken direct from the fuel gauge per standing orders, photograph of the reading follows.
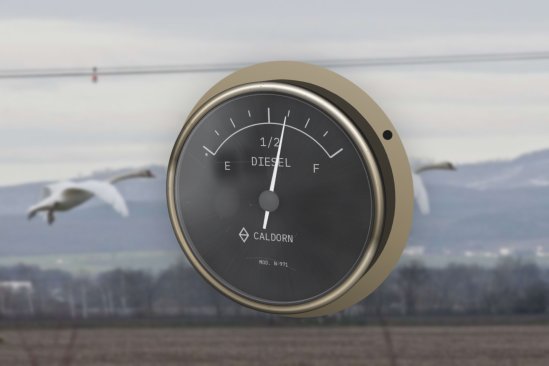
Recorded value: 0.625
